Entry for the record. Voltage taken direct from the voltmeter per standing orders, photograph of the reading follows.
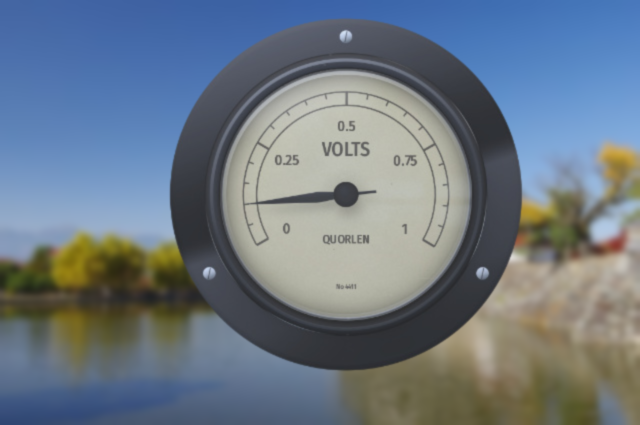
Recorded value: 0.1 V
